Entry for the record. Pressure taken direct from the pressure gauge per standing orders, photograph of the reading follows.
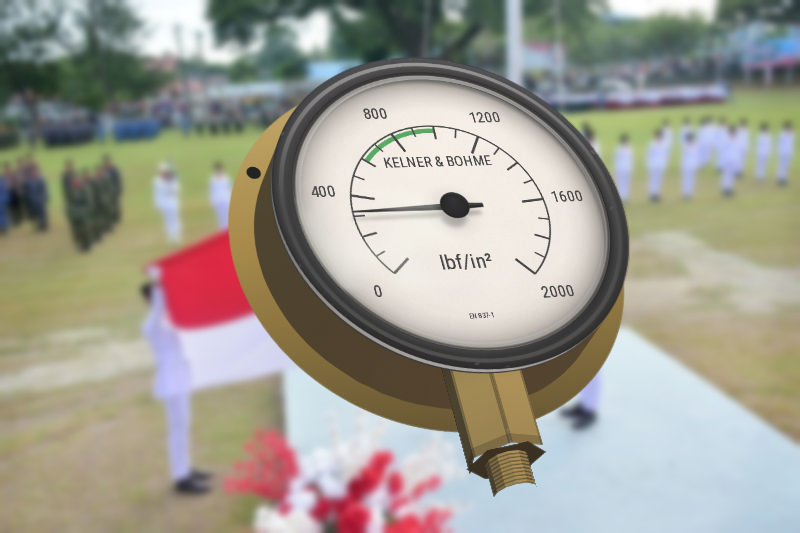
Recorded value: 300 psi
